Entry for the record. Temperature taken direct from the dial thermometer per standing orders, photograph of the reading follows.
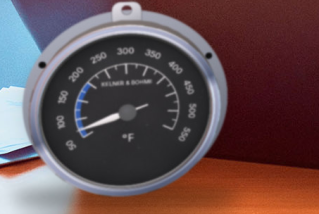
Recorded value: 75 °F
